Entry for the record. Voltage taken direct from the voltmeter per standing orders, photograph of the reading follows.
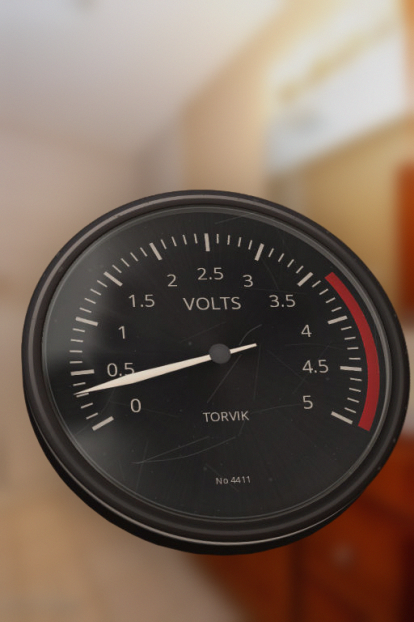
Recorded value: 0.3 V
